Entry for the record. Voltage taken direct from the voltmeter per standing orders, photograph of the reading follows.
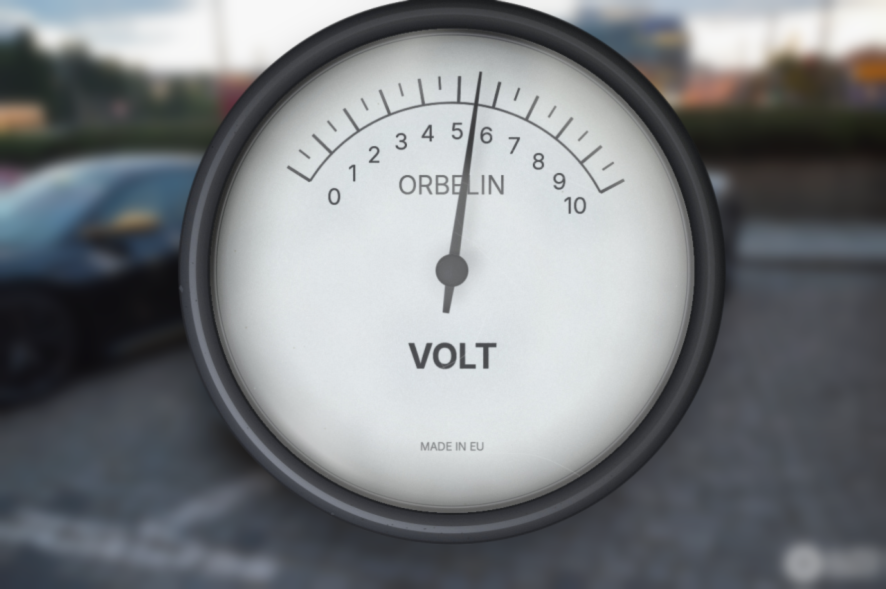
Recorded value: 5.5 V
